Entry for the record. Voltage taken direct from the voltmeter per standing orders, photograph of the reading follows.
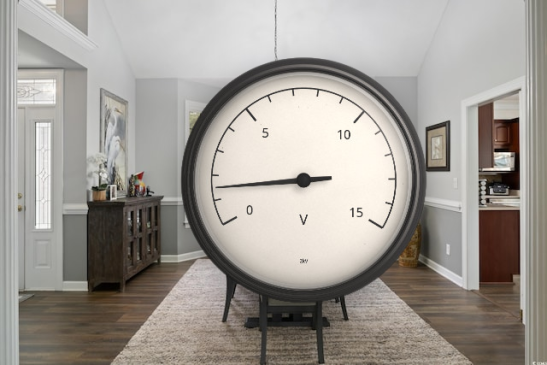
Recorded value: 1.5 V
